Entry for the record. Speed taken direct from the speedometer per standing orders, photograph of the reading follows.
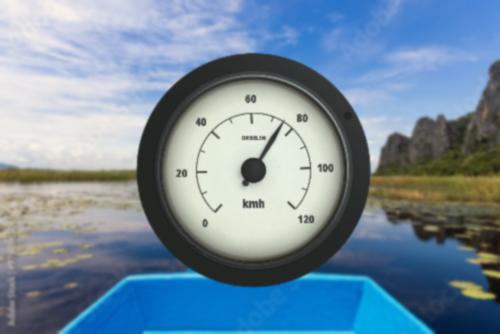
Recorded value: 75 km/h
